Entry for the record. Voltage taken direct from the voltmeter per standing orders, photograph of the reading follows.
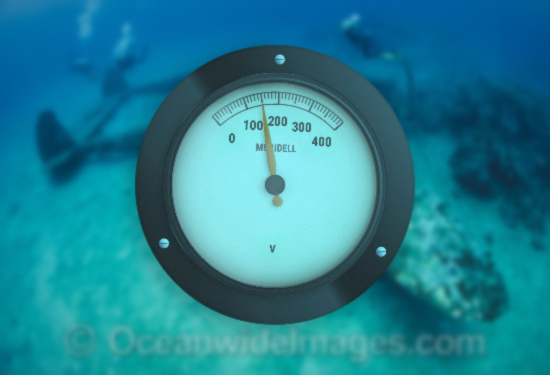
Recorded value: 150 V
